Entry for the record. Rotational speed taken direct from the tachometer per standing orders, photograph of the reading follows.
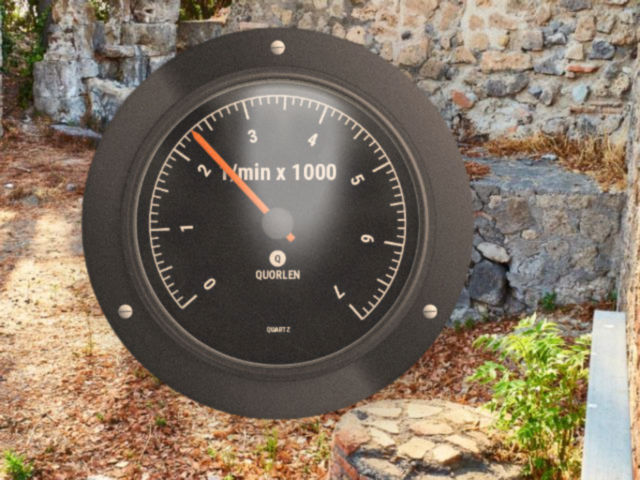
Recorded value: 2300 rpm
